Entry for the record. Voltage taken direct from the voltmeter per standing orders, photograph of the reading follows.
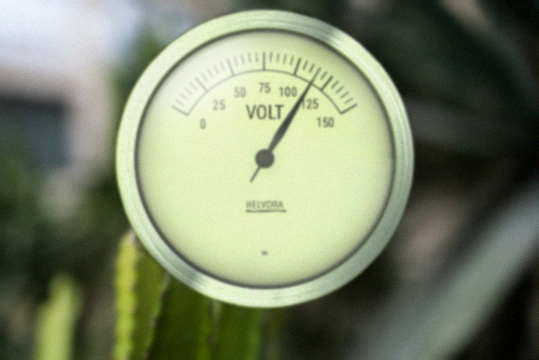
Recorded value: 115 V
